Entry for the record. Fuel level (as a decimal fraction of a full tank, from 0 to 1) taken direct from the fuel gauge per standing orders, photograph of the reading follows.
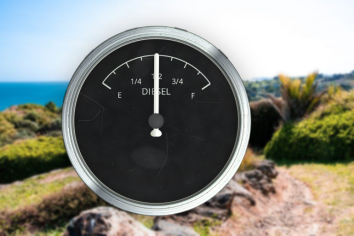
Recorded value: 0.5
